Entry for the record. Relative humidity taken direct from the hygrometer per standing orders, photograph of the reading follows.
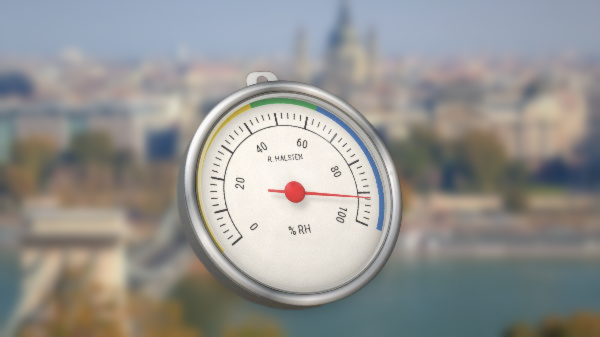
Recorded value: 92 %
